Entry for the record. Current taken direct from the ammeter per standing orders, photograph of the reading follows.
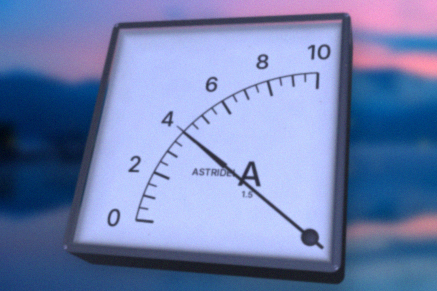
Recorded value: 4 A
